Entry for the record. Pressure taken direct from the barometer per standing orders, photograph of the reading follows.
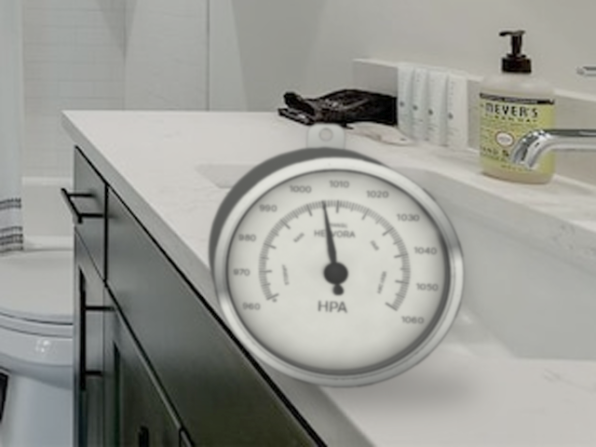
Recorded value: 1005 hPa
